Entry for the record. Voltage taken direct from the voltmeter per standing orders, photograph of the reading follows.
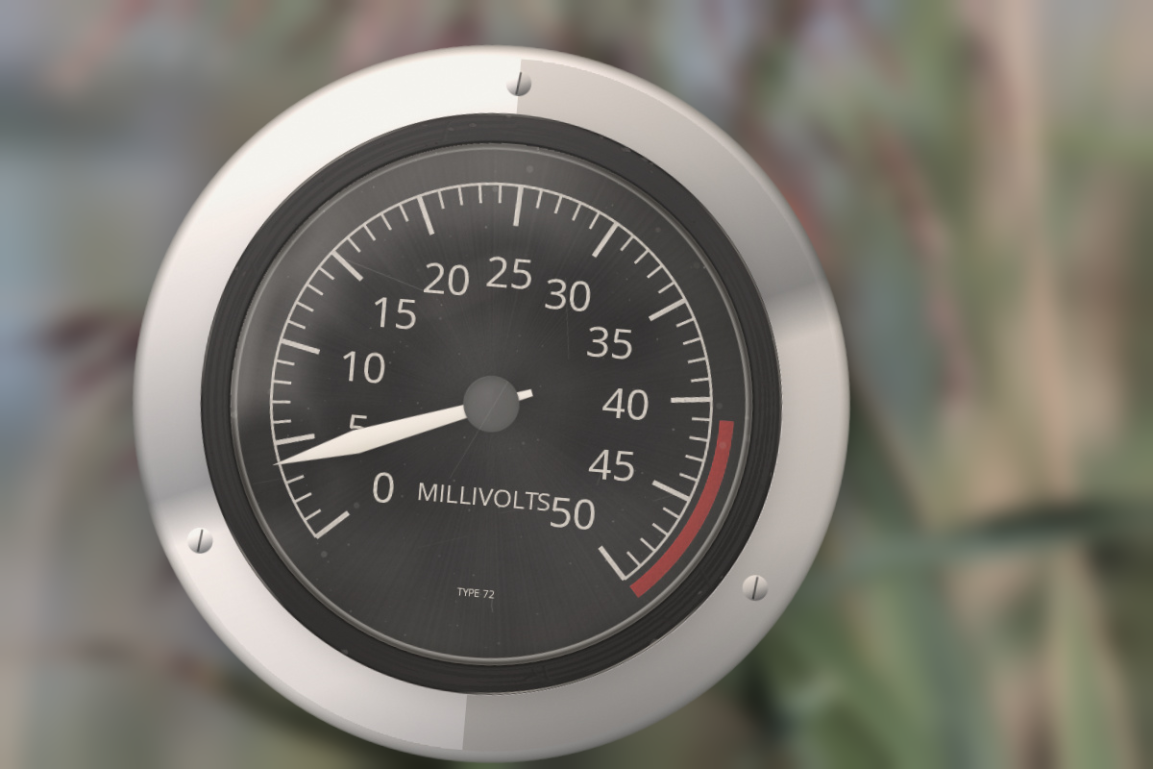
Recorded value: 4 mV
